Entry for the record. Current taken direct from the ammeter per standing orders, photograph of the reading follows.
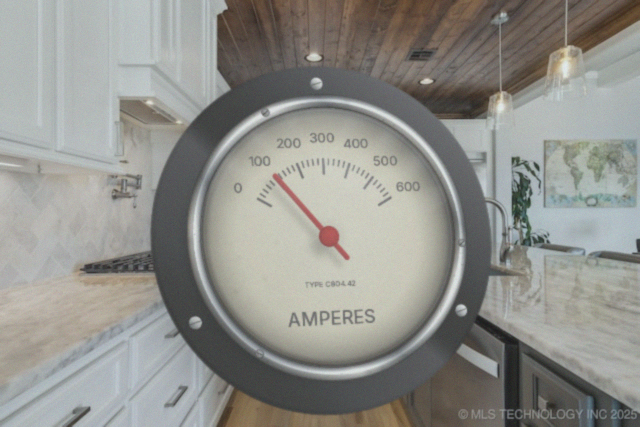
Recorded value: 100 A
